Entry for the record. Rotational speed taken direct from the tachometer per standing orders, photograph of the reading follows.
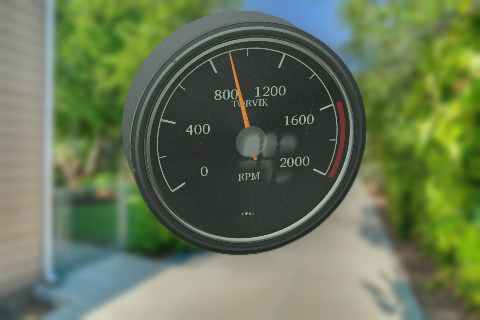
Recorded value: 900 rpm
